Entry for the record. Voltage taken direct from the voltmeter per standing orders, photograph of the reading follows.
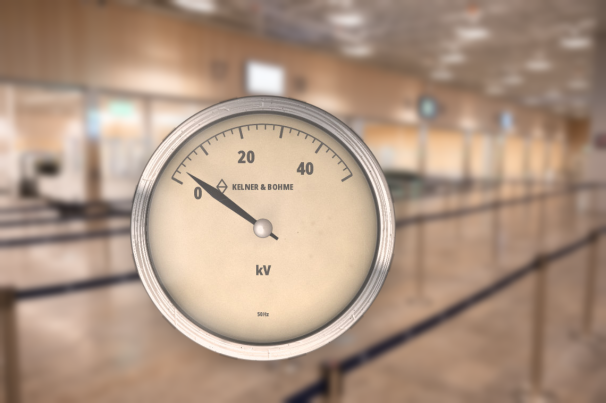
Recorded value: 3 kV
